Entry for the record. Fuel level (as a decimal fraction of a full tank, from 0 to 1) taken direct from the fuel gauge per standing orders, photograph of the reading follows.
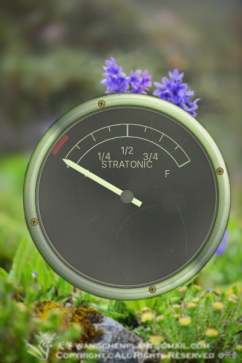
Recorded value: 0
